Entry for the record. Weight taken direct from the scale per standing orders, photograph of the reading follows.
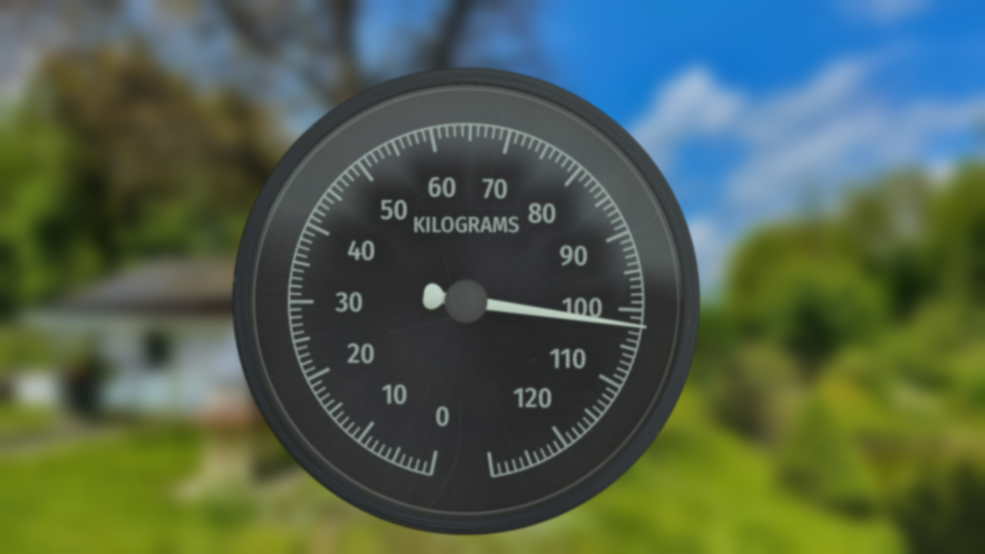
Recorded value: 102 kg
